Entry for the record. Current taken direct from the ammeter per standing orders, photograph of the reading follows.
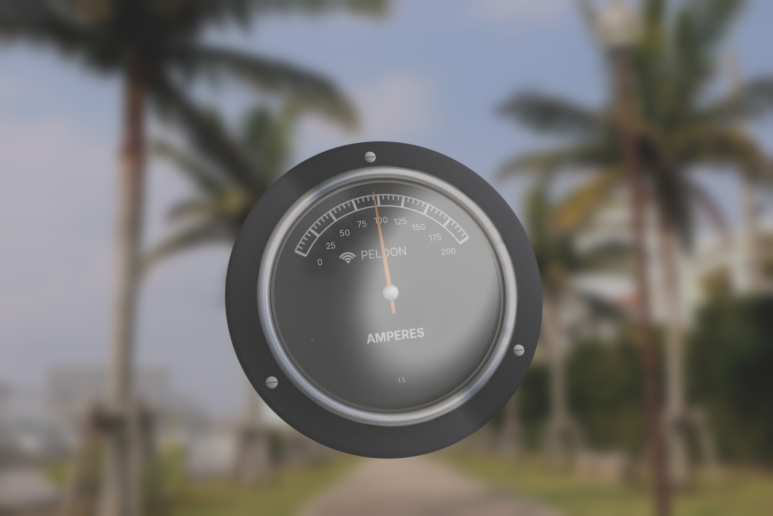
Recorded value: 95 A
